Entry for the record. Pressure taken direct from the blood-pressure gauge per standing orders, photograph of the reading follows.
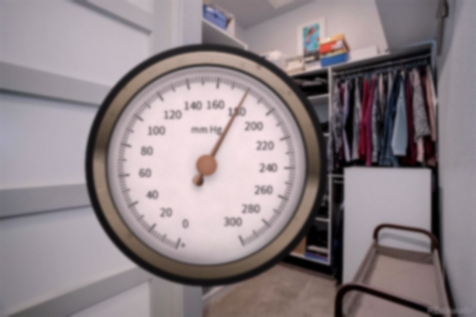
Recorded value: 180 mmHg
